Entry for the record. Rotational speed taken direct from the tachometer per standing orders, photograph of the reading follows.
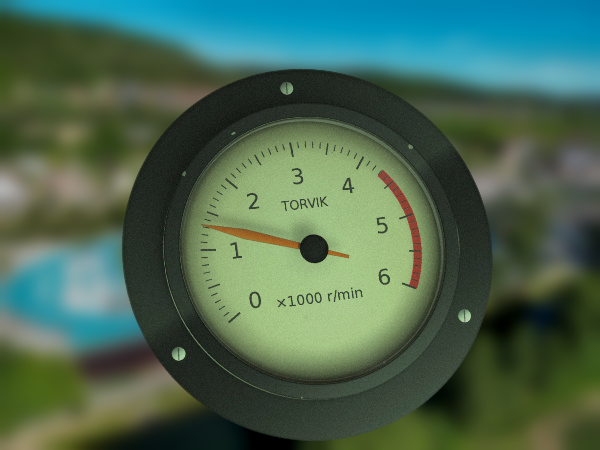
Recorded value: 1300 rpm
